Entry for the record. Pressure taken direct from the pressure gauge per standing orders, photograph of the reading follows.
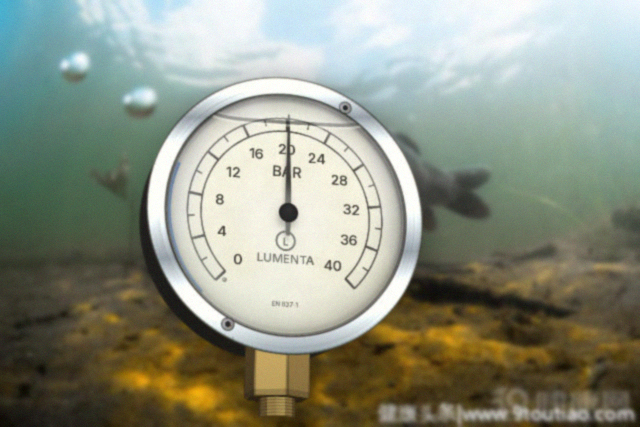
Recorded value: 20 bar
